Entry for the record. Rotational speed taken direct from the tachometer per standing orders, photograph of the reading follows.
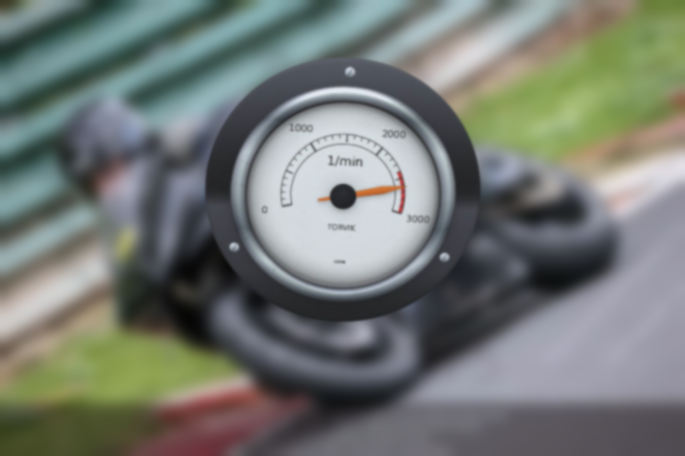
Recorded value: 2600 rpm
